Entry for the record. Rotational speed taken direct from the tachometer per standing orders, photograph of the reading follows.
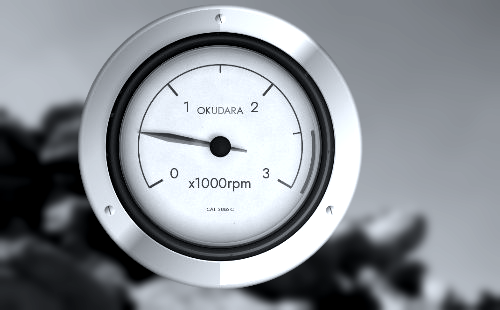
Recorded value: 500 rpm
